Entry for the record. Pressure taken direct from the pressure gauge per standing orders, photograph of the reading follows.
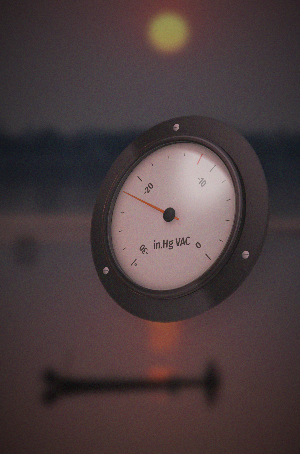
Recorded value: -22 inHg
